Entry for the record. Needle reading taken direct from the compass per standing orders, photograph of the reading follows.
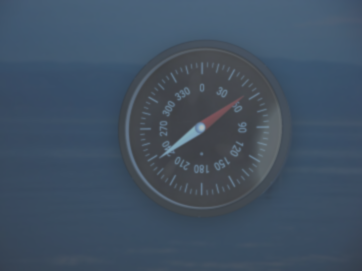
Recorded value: 55 °
